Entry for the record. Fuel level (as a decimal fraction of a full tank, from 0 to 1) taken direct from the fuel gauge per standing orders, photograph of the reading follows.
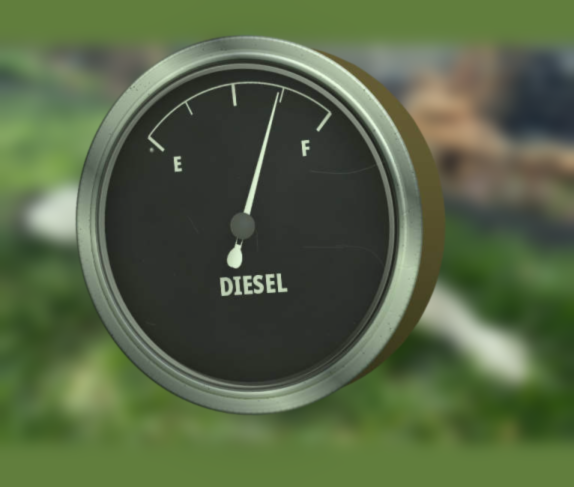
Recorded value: 0.75
